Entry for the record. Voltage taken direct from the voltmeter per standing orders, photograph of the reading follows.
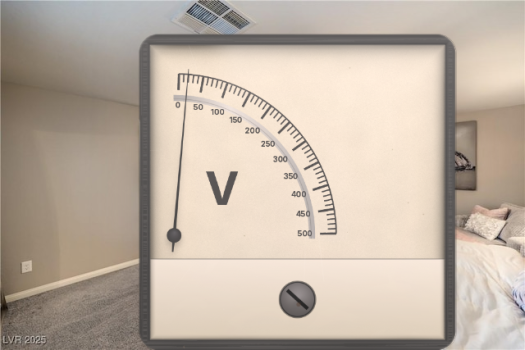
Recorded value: 20 V
